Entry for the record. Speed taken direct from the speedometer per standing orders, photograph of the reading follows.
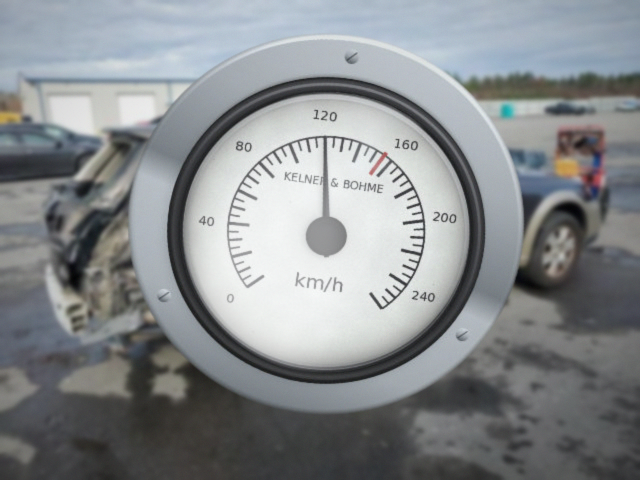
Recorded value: 120 km/h
